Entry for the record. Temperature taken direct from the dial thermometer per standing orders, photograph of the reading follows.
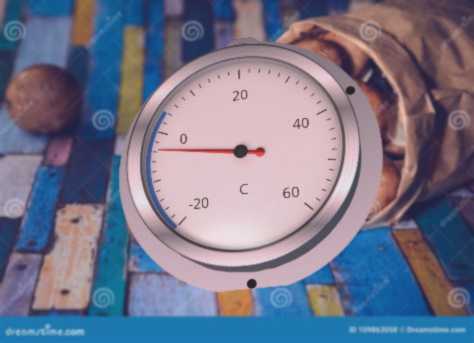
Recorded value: -4 °C
